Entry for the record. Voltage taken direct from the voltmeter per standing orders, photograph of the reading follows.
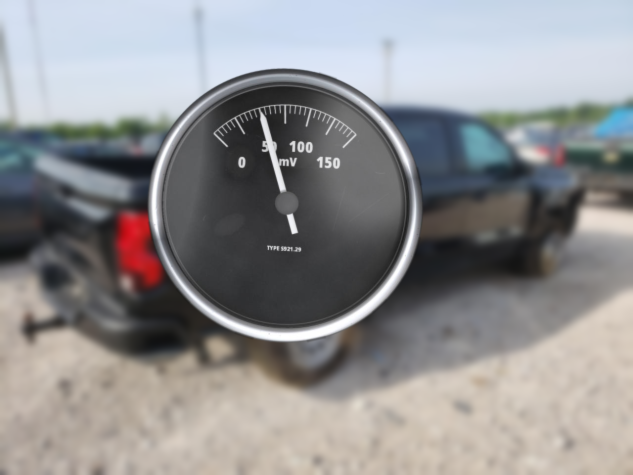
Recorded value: 50 mV
